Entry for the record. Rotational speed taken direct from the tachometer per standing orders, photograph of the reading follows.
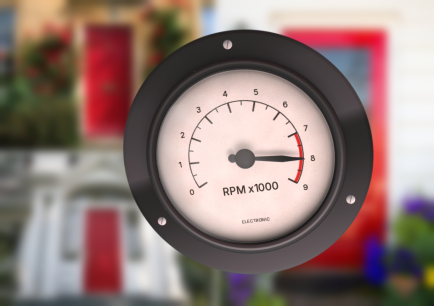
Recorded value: 8000 rpm
